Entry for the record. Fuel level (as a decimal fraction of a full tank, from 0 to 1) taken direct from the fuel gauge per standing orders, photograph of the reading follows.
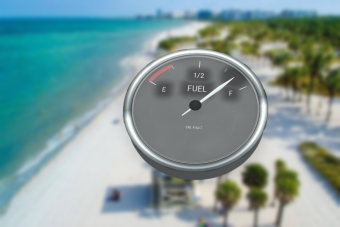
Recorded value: 0.875
